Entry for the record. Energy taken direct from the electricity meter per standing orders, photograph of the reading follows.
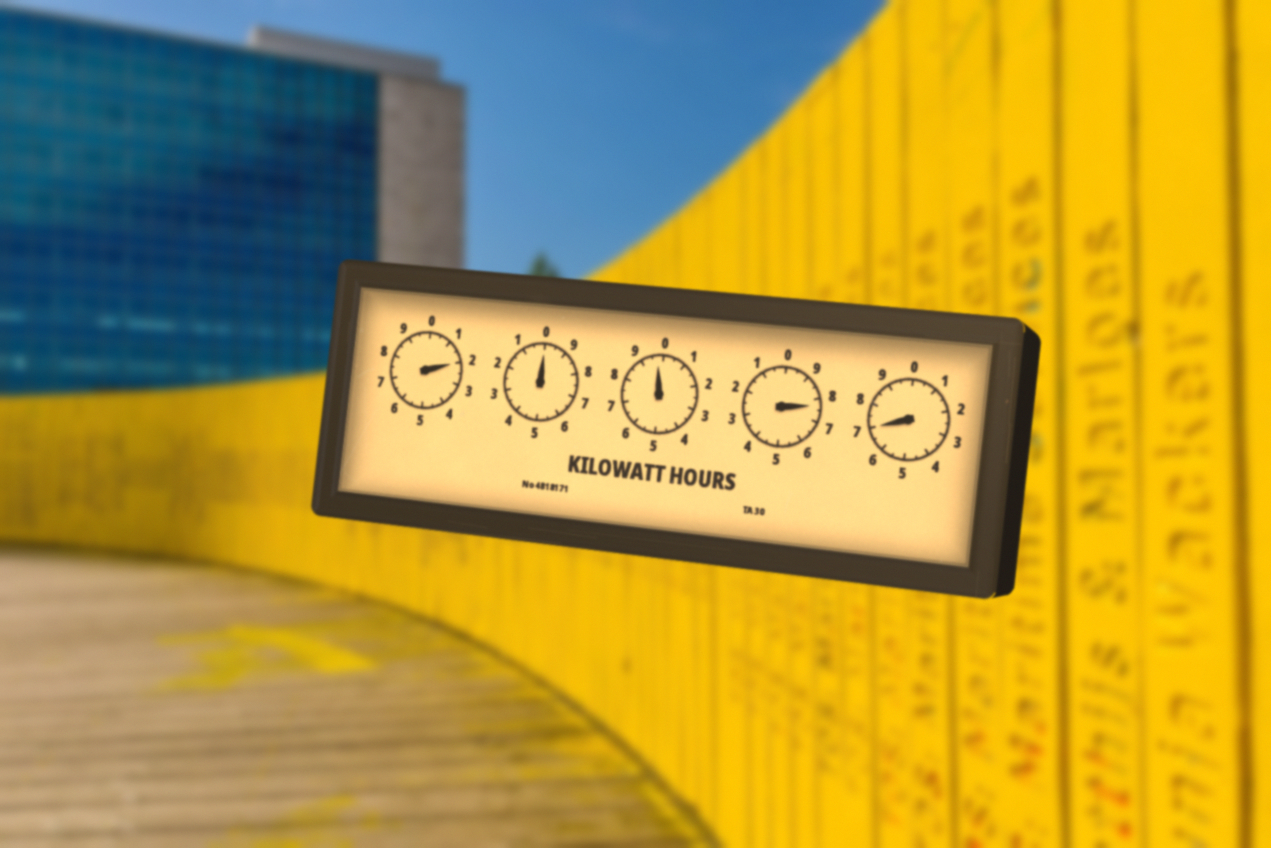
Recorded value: 19977 kWh
